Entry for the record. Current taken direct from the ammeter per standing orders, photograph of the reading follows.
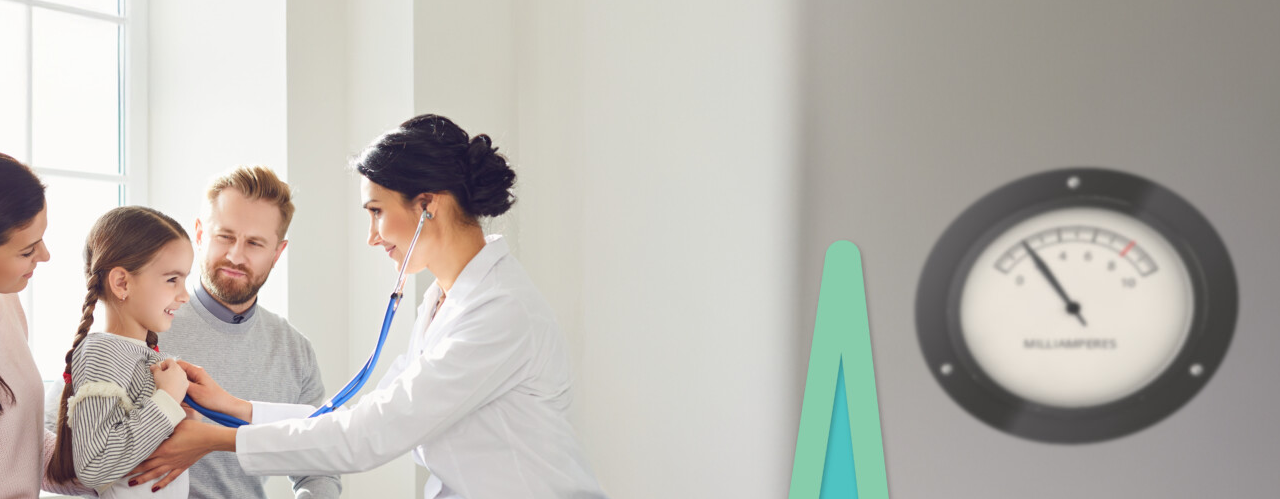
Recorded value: 2 mA
